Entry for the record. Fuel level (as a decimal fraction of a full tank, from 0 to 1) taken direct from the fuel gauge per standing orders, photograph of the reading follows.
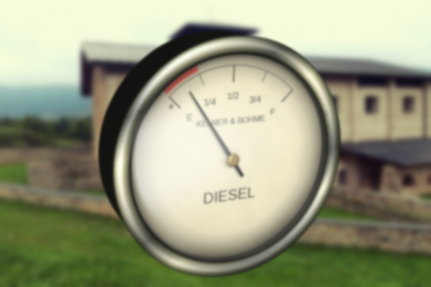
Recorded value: 0.125
